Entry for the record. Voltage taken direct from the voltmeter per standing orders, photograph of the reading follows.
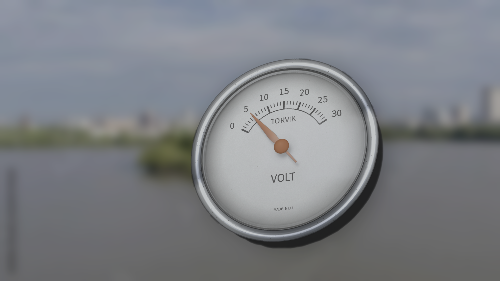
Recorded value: 5 V
